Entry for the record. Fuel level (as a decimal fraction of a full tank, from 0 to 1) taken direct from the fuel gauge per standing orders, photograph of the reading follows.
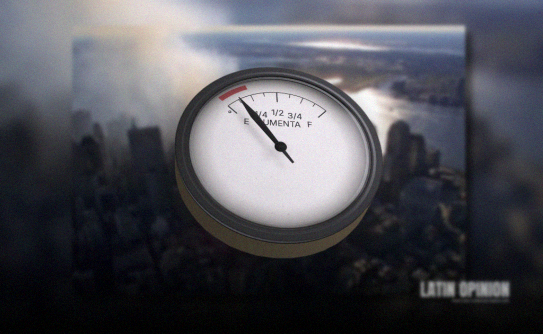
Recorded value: 0.125
